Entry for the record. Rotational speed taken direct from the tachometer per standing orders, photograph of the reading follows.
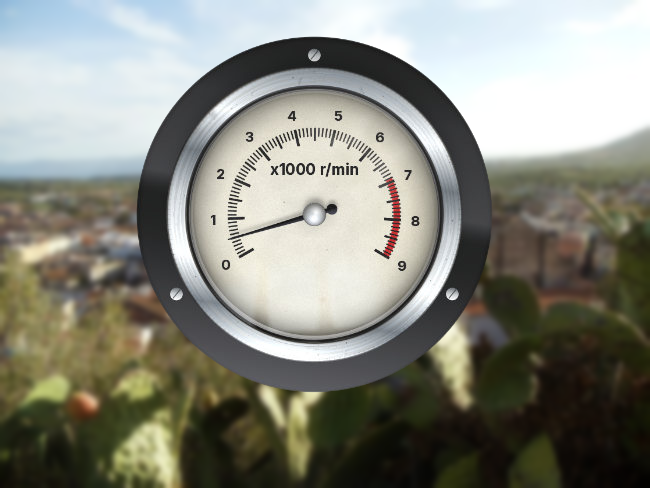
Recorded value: 500 rpm
